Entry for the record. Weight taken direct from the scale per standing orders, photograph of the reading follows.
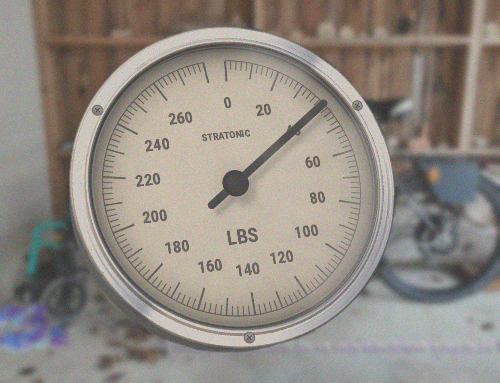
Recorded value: 40 lb
